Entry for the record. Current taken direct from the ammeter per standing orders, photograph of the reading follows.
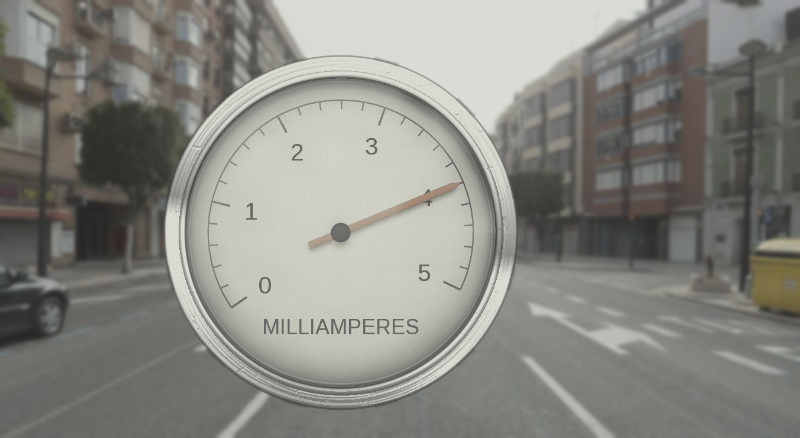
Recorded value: 4 mA
